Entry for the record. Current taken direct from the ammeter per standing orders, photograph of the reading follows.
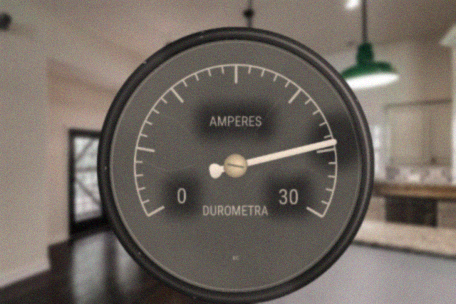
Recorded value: 24.5 A
